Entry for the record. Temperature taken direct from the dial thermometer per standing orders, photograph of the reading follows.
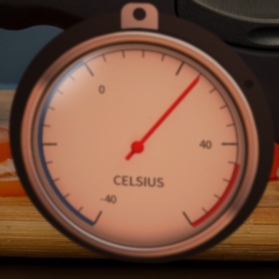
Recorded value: 24 °C
